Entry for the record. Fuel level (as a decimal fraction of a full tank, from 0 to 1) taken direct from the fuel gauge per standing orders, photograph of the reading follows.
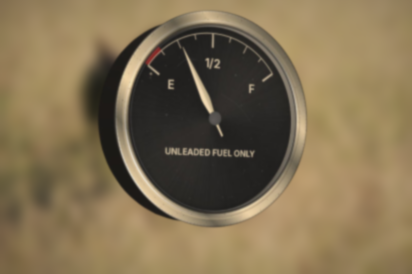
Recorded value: 0.25
